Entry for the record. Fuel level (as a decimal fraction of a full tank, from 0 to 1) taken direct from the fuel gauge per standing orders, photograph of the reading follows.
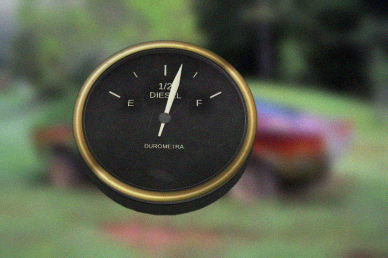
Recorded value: 0.625
